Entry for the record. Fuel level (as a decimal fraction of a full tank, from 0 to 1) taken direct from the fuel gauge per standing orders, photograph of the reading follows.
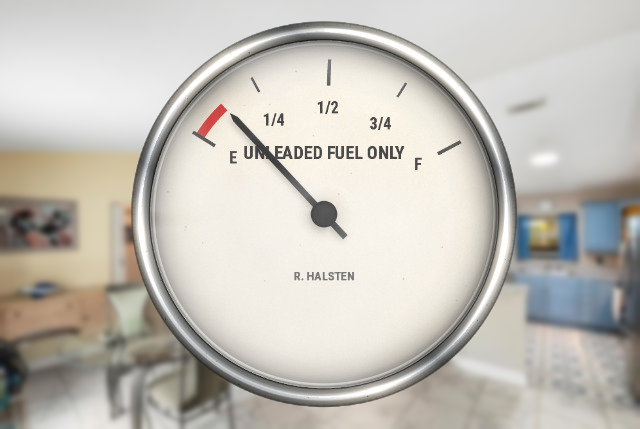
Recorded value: 0.125
